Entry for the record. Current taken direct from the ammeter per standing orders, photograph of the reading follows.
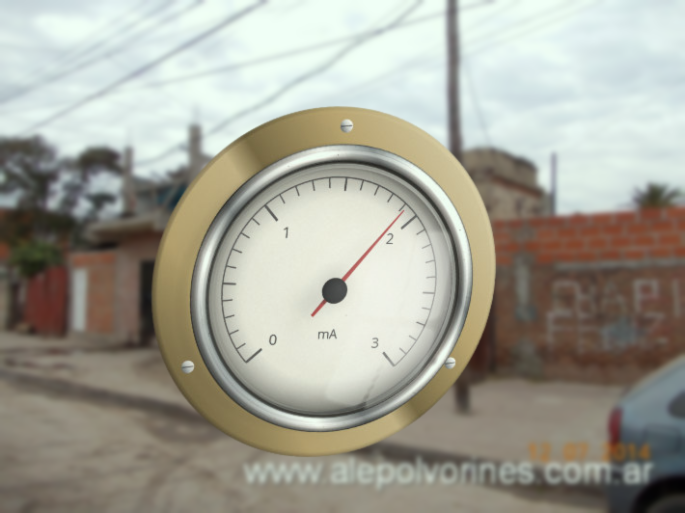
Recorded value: 1.9 mA
